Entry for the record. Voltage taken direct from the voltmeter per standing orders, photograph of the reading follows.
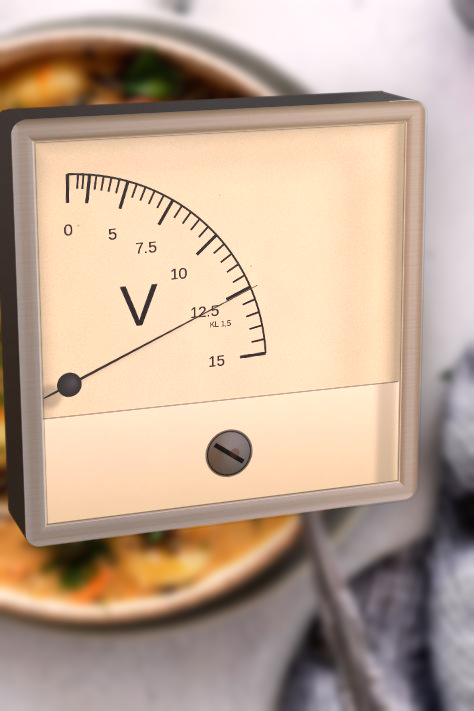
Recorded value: 12.5 V
